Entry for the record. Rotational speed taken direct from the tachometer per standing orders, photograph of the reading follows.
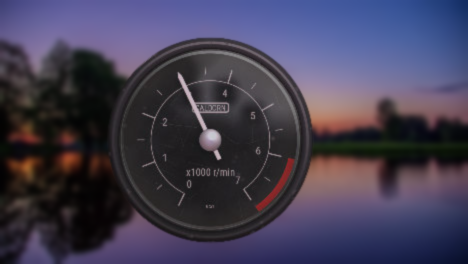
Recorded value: 3000 rpm
